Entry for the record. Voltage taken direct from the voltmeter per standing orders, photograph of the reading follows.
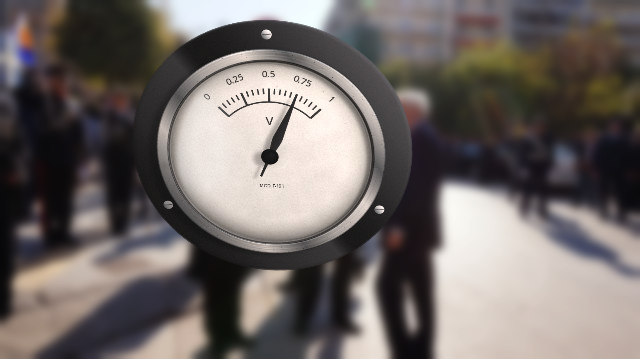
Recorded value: 0.75 V
